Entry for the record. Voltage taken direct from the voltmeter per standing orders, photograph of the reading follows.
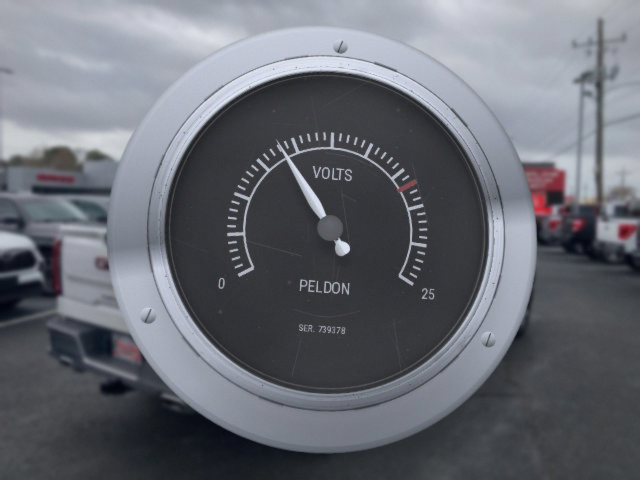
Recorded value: 9 V
